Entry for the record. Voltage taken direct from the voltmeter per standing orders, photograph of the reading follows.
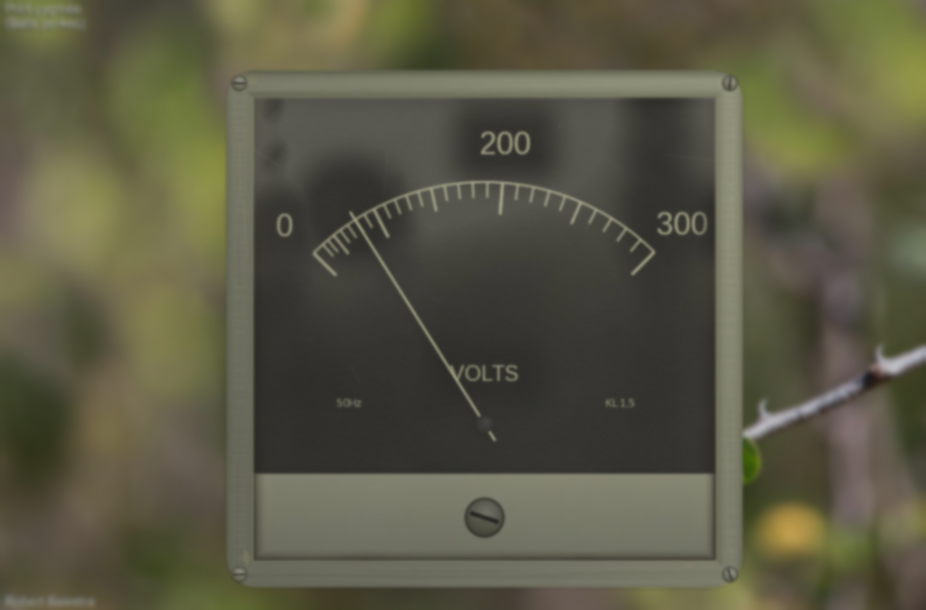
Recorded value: 80 V
